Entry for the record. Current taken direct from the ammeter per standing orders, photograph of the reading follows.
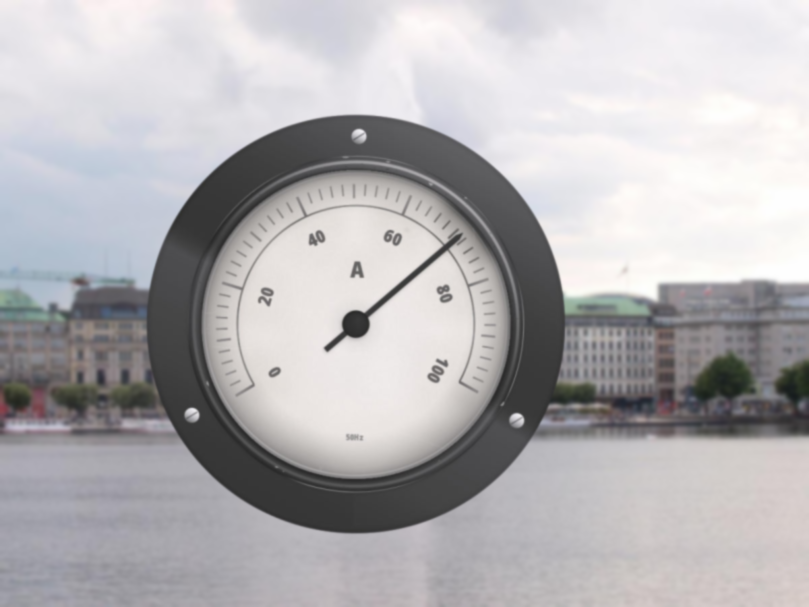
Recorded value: 71 A
